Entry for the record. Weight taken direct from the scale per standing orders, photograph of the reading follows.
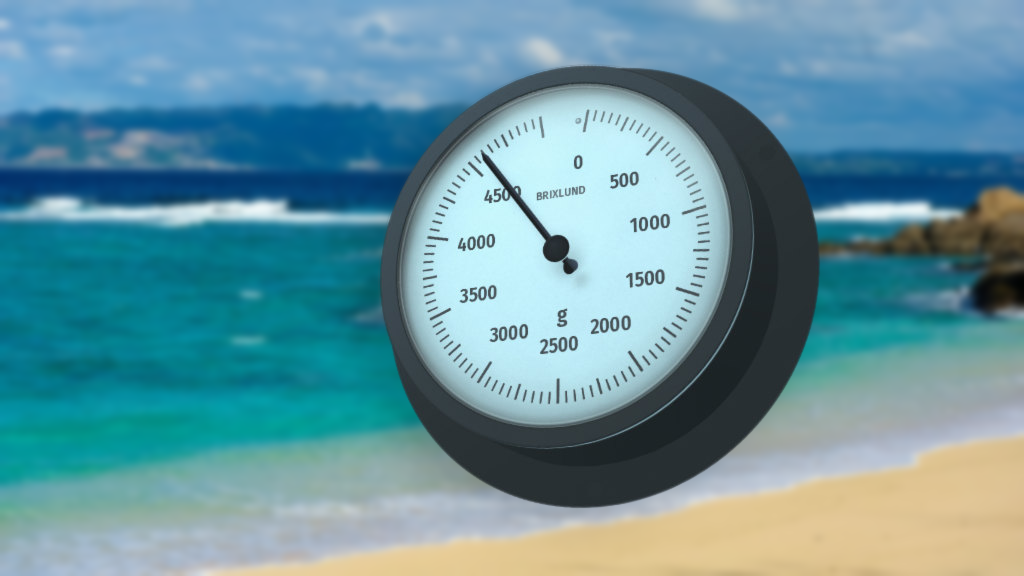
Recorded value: 4600 g
